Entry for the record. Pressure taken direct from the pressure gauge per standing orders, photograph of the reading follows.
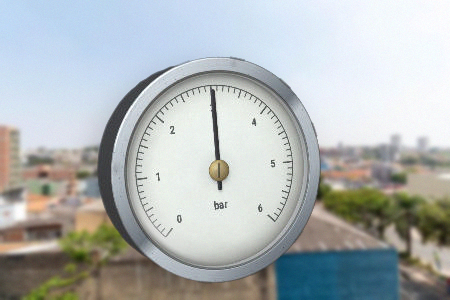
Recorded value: 3 bar
